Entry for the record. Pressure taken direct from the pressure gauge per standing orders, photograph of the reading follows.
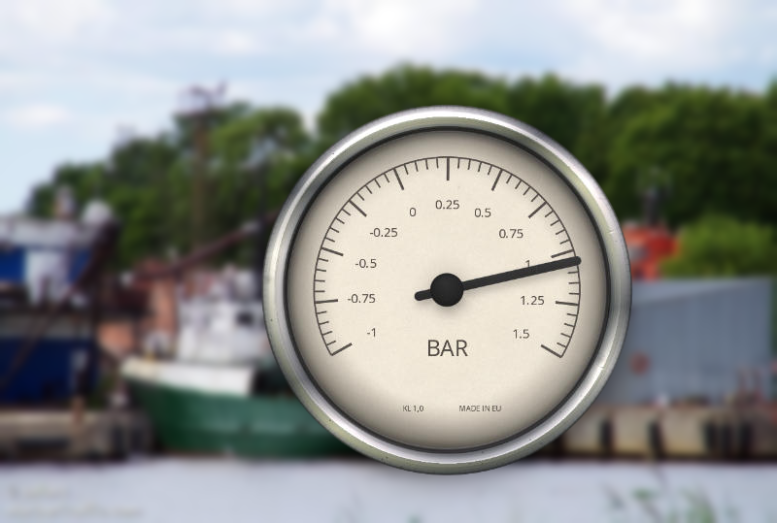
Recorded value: 1.05 bar
